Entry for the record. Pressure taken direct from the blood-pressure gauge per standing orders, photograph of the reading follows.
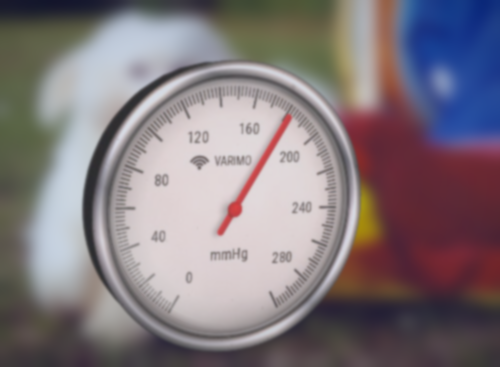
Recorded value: 180 mmHg
